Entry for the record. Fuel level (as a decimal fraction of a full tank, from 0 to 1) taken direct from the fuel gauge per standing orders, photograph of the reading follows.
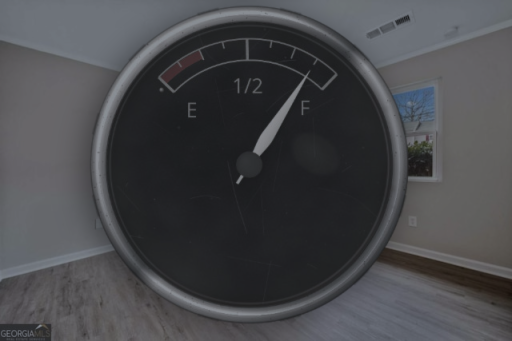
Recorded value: 0.875
